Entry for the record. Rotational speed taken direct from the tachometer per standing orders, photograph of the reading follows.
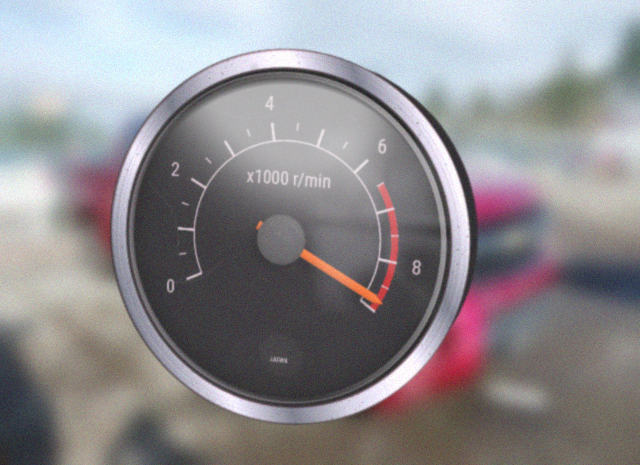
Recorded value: 8750 rpm
